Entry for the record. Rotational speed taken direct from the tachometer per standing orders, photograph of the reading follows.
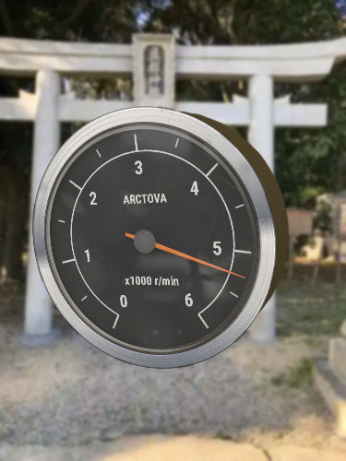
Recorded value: 5250 rpm
